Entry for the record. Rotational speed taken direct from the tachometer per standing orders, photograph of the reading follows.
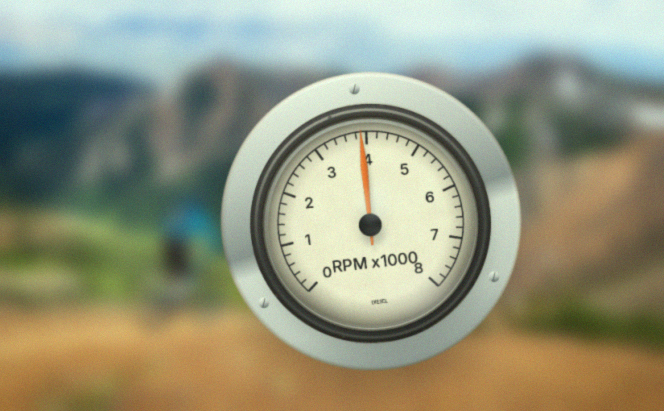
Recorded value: 3900 rpm
